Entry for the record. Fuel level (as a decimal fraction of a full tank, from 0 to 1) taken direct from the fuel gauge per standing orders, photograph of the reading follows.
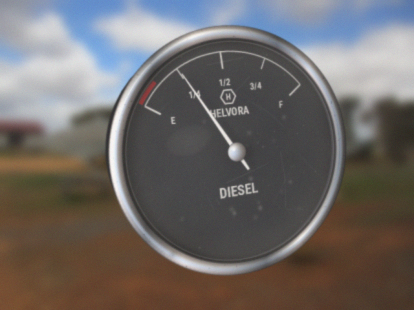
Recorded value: 0.25
